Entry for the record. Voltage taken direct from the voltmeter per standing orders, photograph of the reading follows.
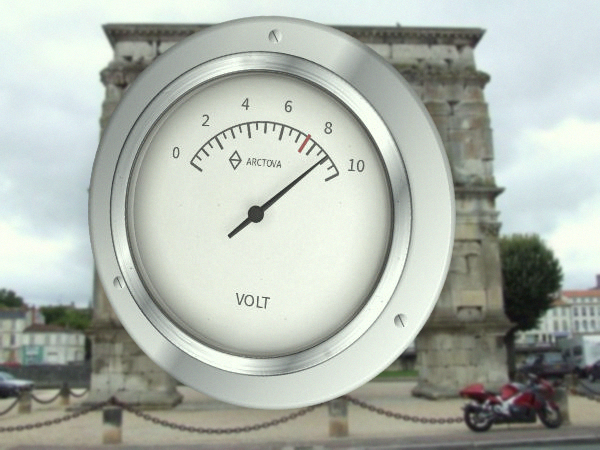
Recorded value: 9 V
